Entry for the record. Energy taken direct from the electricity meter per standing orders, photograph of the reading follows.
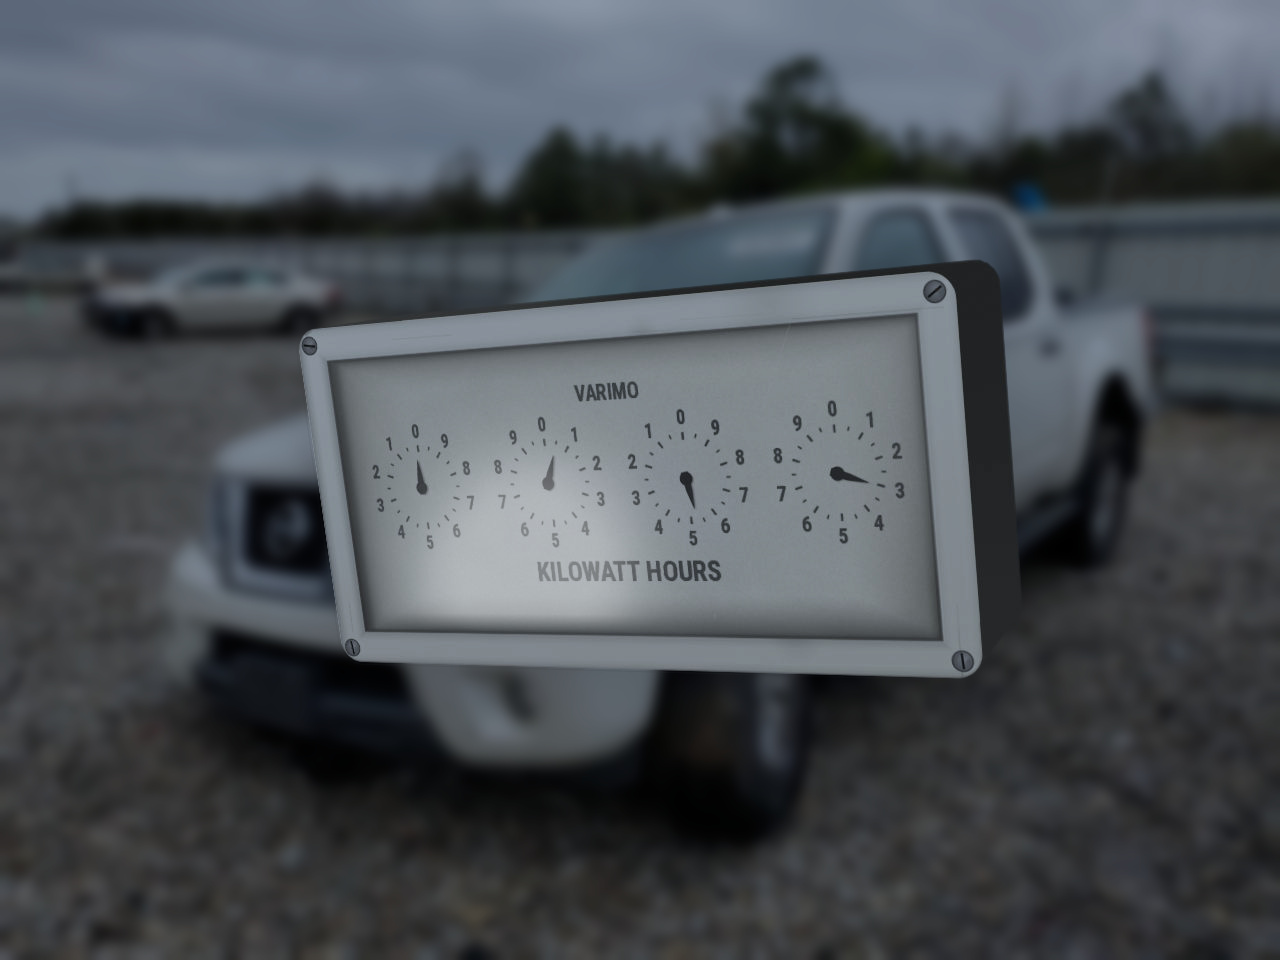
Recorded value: 53 kWh
